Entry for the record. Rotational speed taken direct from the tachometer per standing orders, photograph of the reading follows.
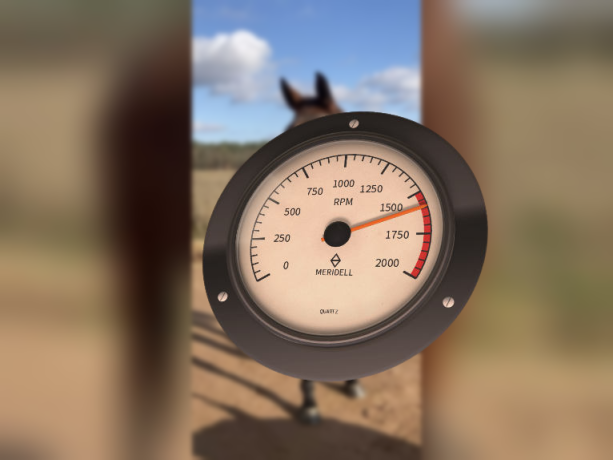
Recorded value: 1600 rpm
